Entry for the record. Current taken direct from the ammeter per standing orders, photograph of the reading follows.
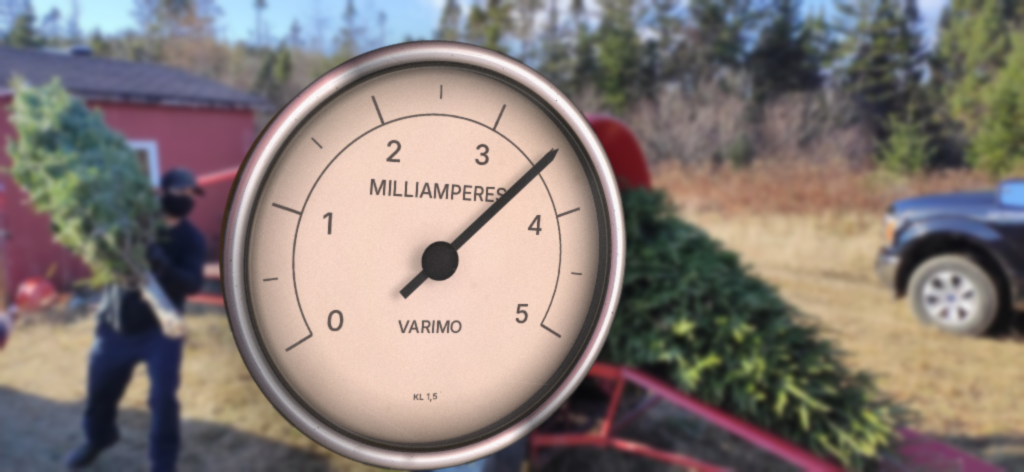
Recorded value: 3.5 mA
